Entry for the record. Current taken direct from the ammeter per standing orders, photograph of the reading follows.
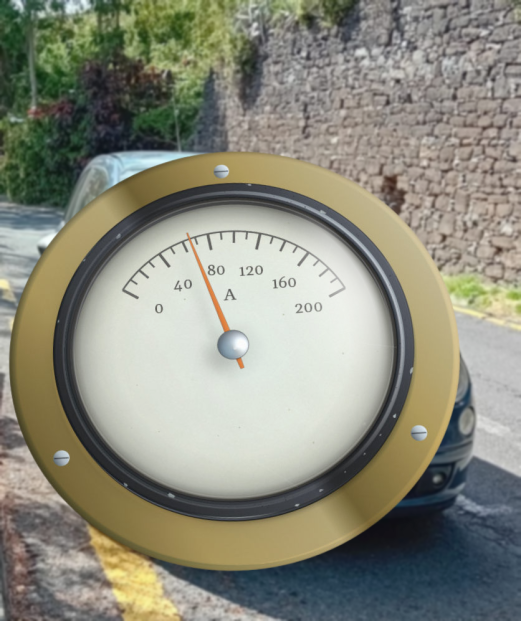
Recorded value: 65 A
